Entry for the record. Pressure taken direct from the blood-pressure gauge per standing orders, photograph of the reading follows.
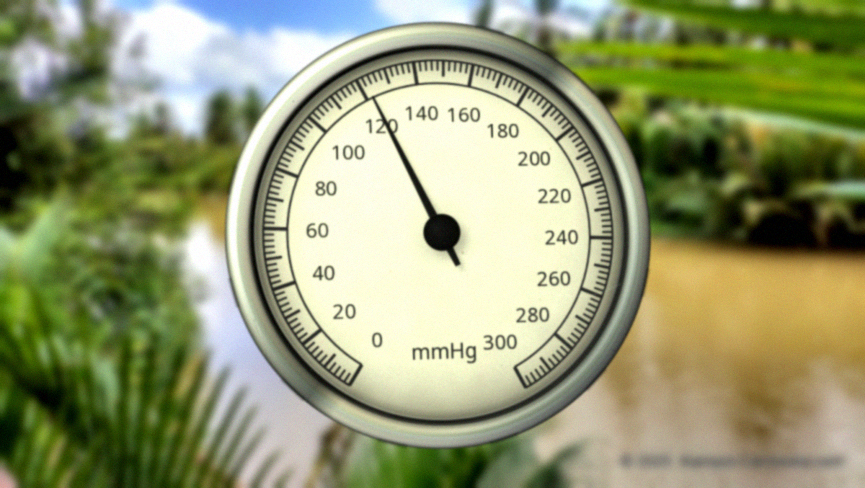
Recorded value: 122 mmHg
